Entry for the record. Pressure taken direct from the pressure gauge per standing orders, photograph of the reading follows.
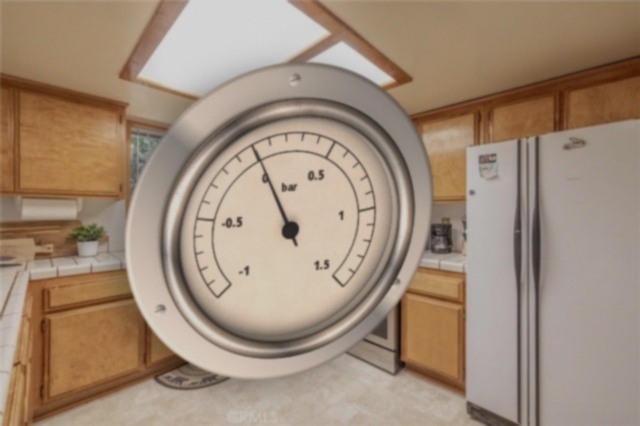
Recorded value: 0 bar
